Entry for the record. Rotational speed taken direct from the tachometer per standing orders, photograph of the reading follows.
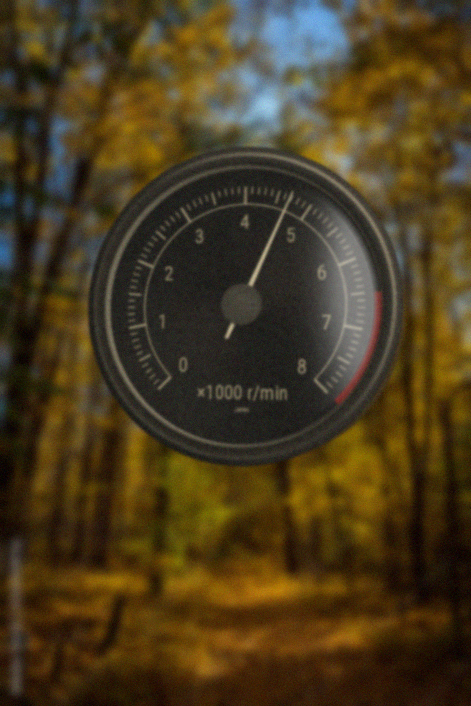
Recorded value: 4700 rpm
